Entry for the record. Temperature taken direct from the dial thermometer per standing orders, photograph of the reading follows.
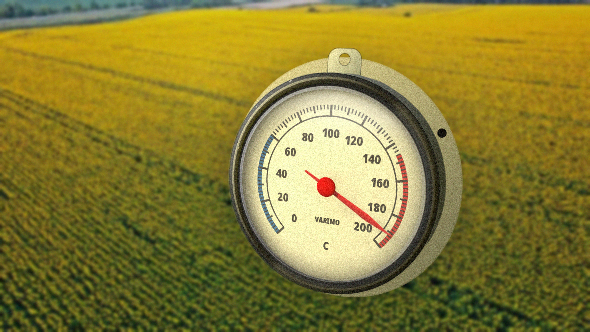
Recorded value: 190 °C
